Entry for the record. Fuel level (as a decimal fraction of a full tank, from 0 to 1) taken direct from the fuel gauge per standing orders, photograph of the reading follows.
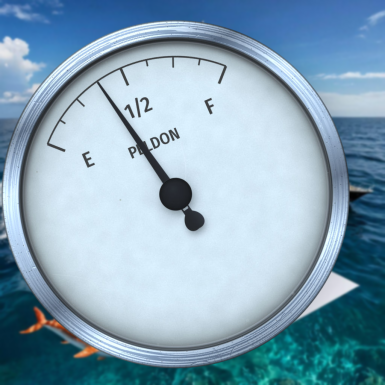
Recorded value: 0.375
